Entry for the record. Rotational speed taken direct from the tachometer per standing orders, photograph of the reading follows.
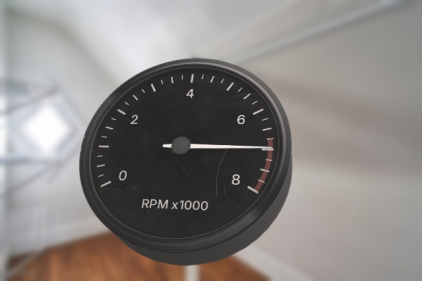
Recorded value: 7000 rpm
